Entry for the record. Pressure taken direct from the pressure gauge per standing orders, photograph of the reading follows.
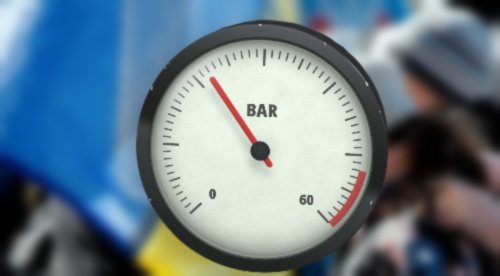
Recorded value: 22 bar
